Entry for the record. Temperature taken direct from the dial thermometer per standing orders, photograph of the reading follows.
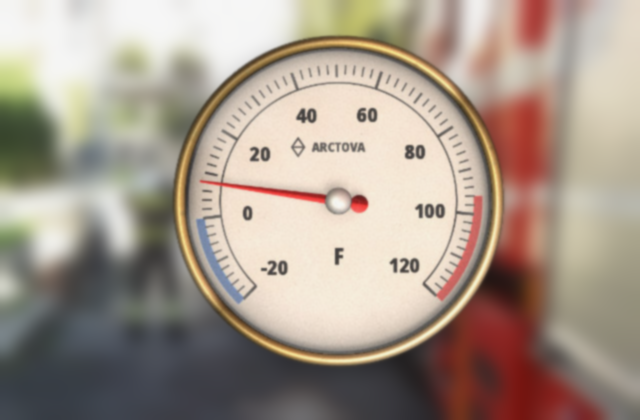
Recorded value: 8 °F
